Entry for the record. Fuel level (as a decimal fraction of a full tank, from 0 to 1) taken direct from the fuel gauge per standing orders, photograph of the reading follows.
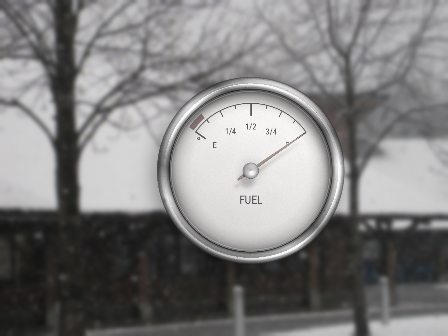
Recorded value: 1
